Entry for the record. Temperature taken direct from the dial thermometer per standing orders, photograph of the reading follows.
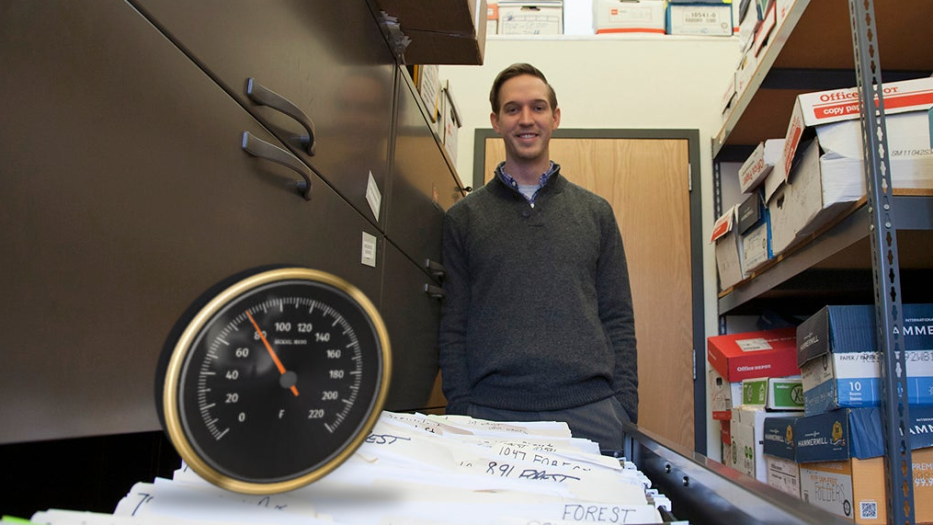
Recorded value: 80 °F
